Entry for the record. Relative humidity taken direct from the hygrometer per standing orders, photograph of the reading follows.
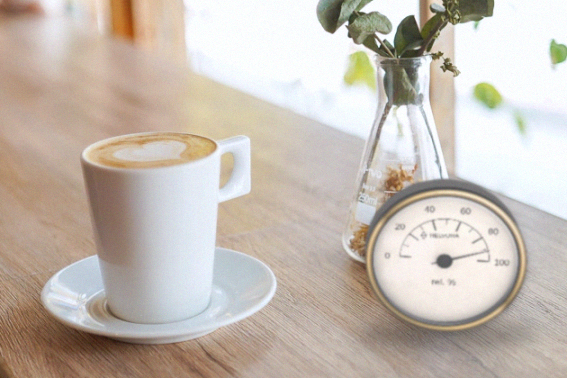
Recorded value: 90 %
